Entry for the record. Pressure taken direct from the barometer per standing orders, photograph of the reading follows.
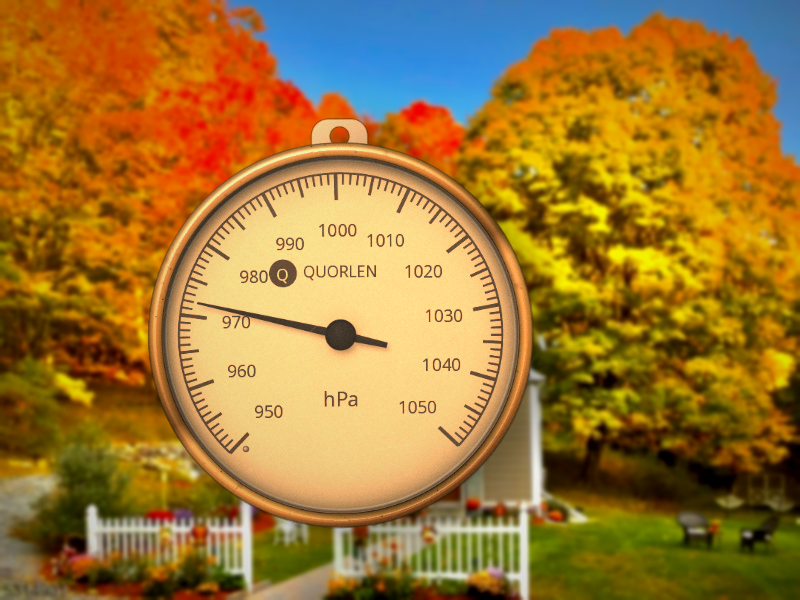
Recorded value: 972 hPa
